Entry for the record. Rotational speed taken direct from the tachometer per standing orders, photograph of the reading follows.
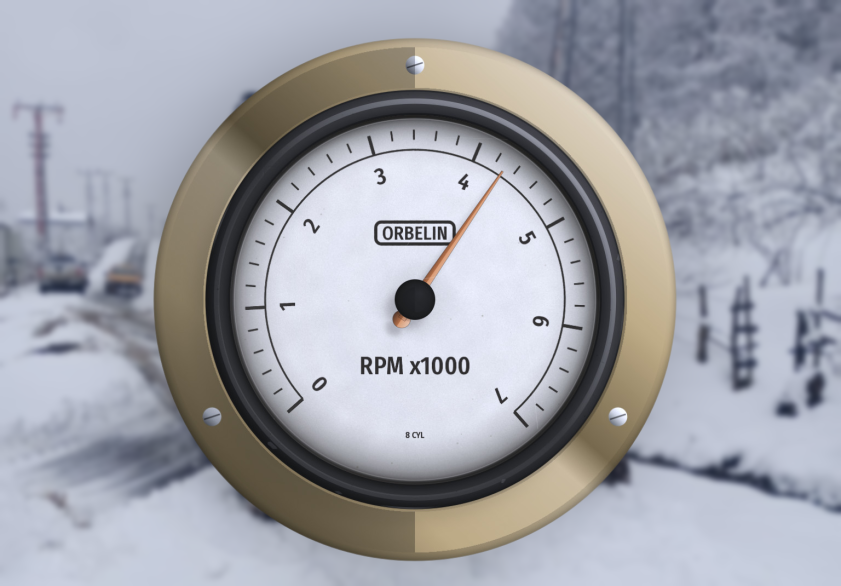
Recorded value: 4300 rpm
